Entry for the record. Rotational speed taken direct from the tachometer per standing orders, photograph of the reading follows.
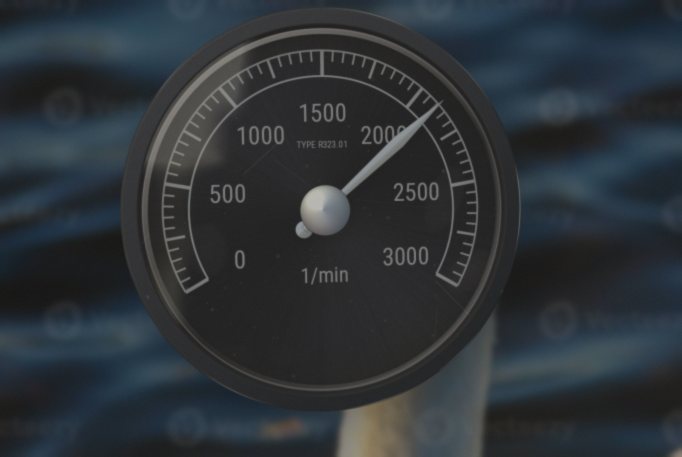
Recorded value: 2100 rpm
